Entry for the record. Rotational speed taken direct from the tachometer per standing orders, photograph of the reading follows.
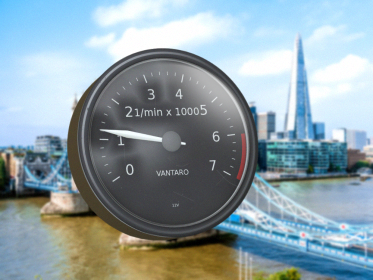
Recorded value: 1200 rpm
